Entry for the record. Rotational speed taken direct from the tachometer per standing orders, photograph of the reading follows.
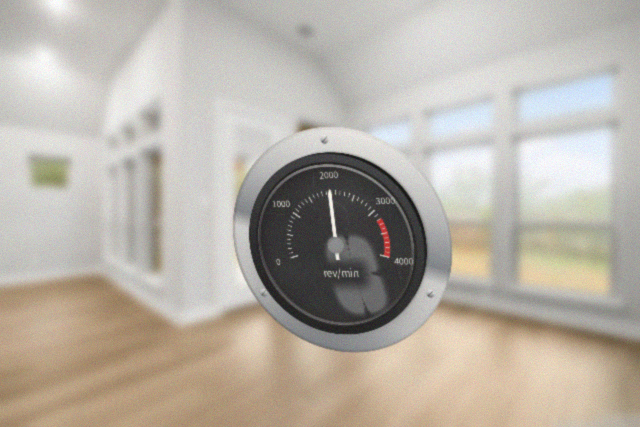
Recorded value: 2000 rpm
